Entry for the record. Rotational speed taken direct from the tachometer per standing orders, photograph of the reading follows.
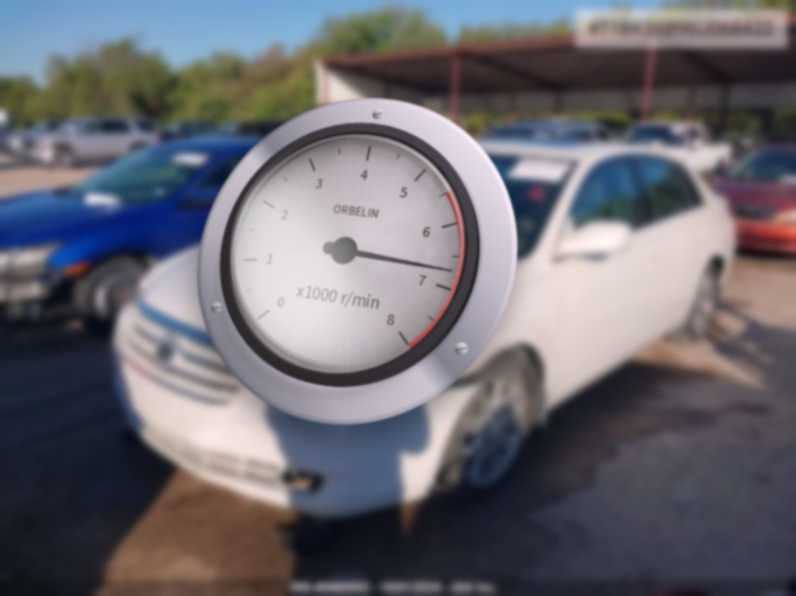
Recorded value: 6750 rpm
